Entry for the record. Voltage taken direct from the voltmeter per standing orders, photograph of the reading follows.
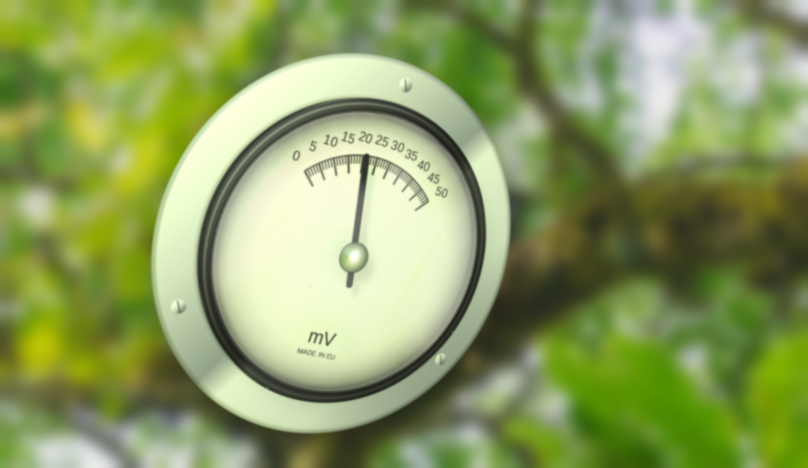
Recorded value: 20 mV
